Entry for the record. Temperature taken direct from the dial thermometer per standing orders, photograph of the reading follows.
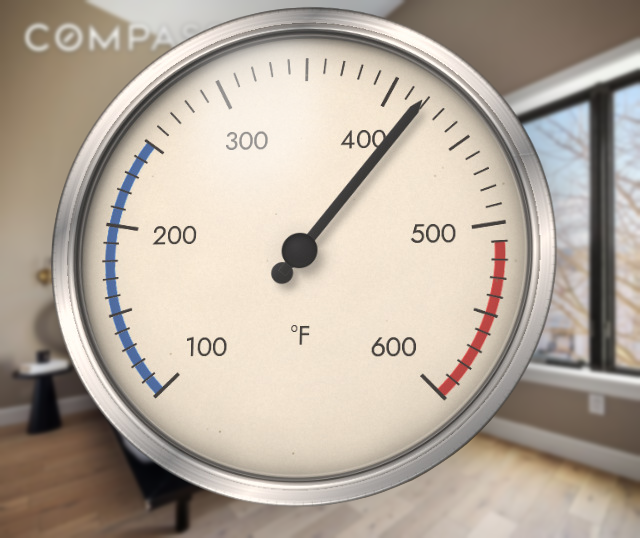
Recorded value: 420 °F
